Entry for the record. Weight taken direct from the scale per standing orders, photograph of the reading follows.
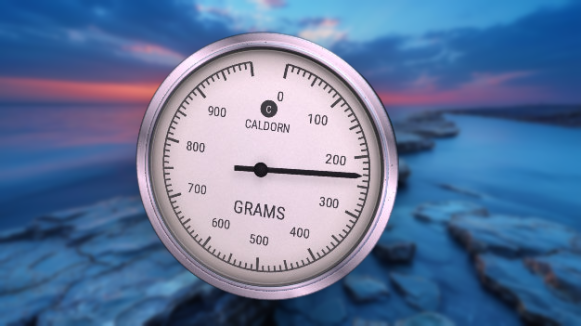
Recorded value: 230 g
